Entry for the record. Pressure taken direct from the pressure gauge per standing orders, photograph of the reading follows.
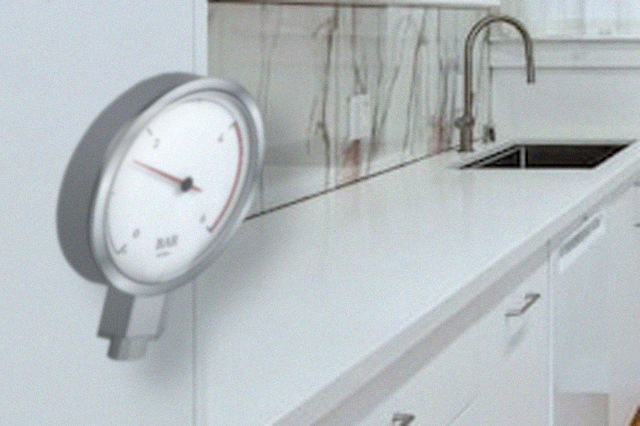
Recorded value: 1.5 bar
